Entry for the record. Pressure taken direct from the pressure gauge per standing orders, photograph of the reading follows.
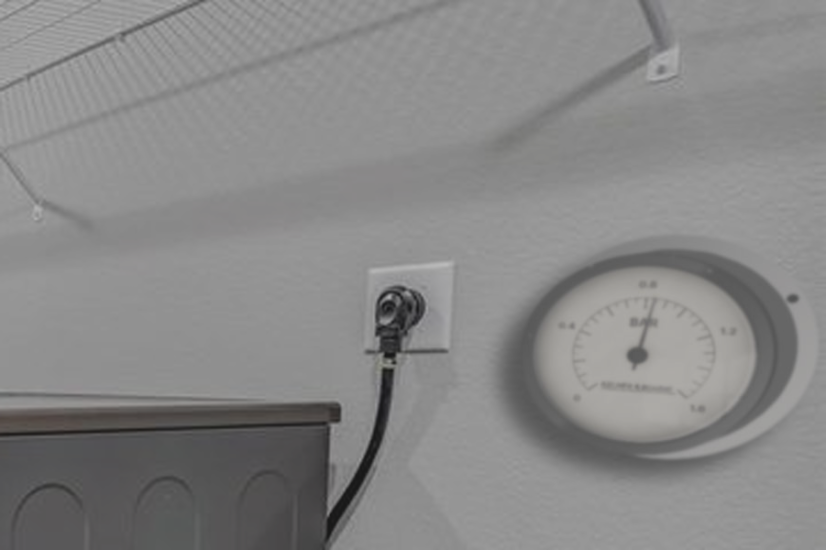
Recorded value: 0.85 bar
